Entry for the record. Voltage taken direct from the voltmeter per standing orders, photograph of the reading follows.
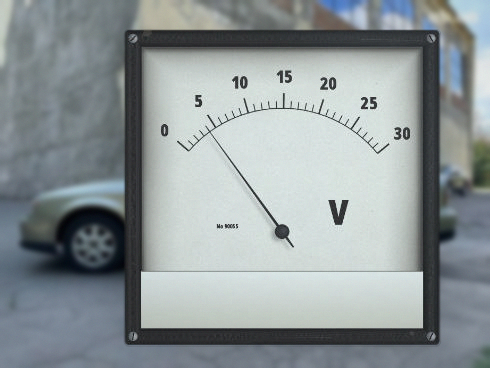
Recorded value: 4 V
